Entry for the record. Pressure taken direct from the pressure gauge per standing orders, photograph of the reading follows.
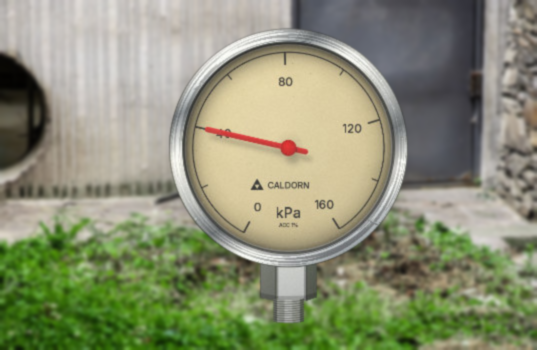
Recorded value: 40 kPa
